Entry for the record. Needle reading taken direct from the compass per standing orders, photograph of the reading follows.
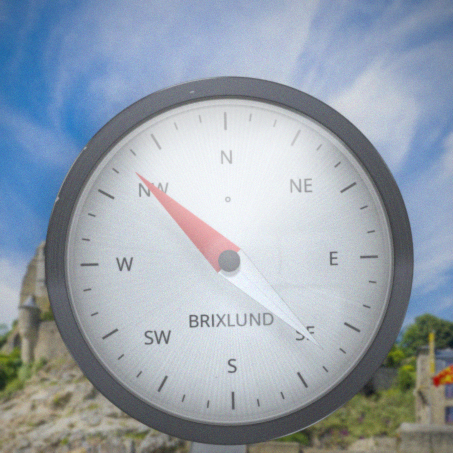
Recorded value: 315 °
